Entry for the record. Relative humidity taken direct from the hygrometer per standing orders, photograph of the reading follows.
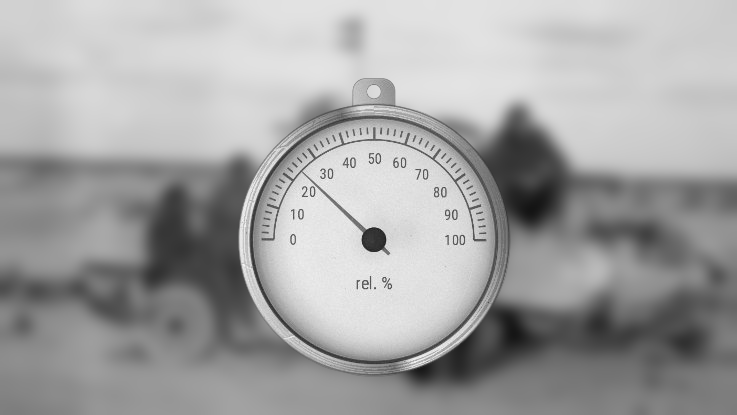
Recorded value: 24 %
